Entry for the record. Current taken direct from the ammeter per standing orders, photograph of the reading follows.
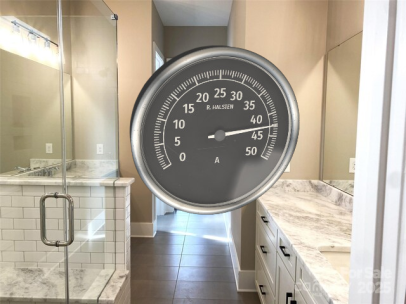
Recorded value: 42.5 A
